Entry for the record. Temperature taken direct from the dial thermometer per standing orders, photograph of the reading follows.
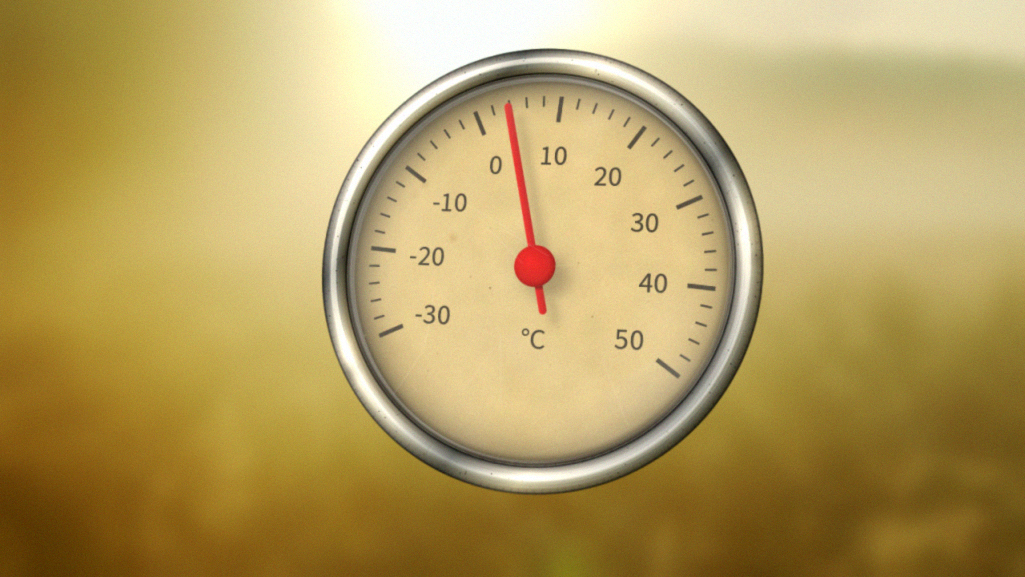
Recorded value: 4 °C
